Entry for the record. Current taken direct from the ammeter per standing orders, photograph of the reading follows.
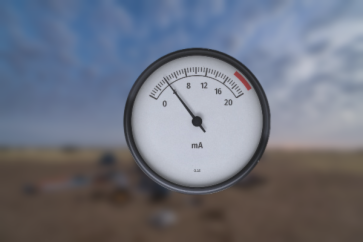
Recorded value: 4 mA
